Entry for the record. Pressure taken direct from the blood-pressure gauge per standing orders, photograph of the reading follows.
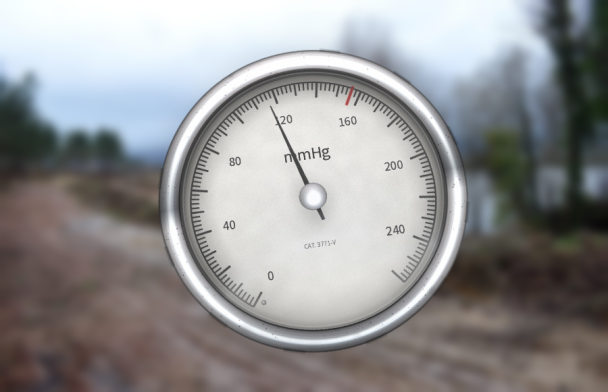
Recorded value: 116 mmHg
